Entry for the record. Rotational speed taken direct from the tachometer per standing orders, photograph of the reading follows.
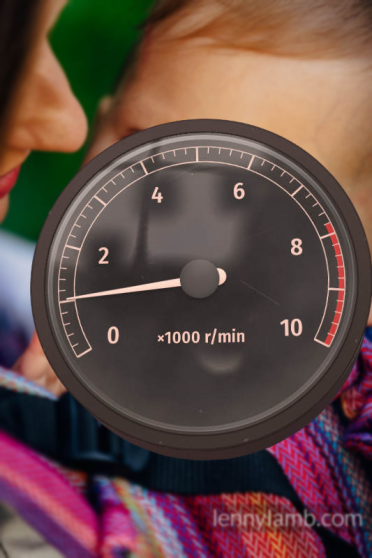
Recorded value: 1000 rpm
